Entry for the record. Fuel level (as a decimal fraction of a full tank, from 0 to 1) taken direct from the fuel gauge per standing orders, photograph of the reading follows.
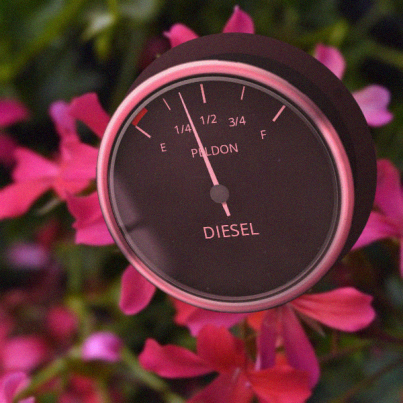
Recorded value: 0.375
